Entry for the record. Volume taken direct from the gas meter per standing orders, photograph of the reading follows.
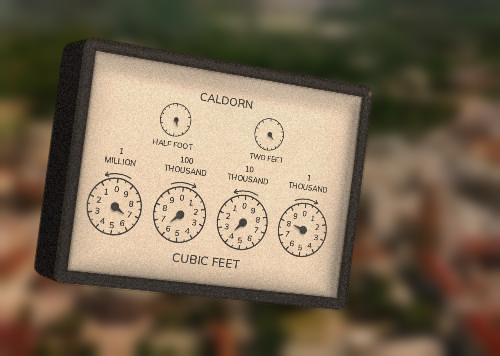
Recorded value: 663800 ft³
